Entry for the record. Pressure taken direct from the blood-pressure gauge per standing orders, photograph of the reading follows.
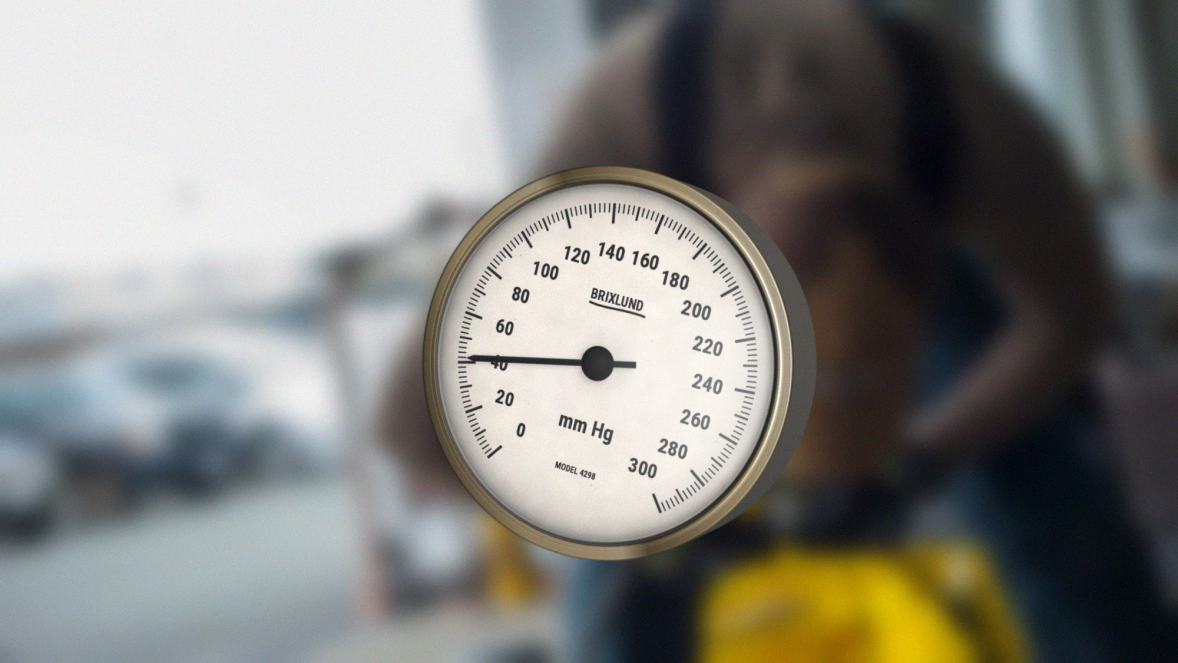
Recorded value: 42 mmHg
